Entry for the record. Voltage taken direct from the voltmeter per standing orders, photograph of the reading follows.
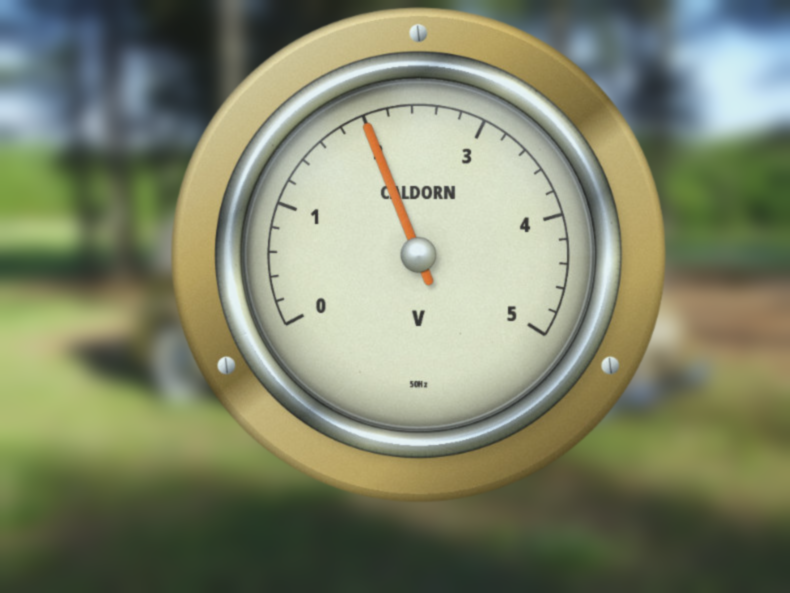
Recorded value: 2 V
